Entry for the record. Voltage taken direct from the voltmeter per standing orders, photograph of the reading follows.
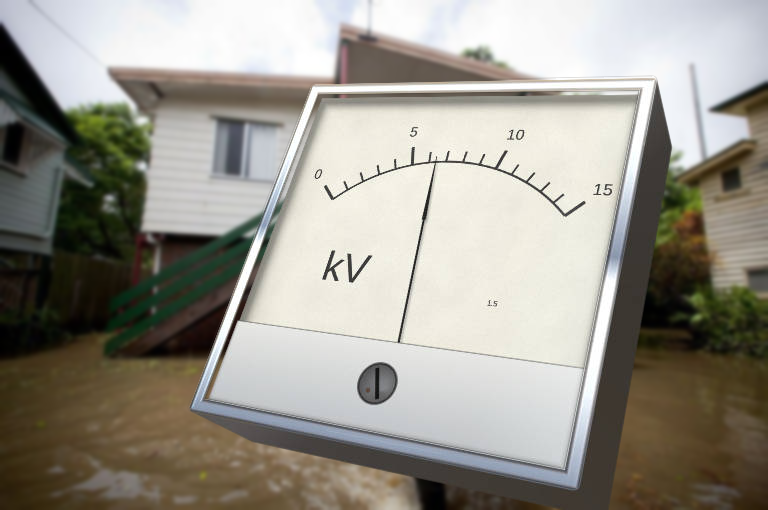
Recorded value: 6.5 kV
